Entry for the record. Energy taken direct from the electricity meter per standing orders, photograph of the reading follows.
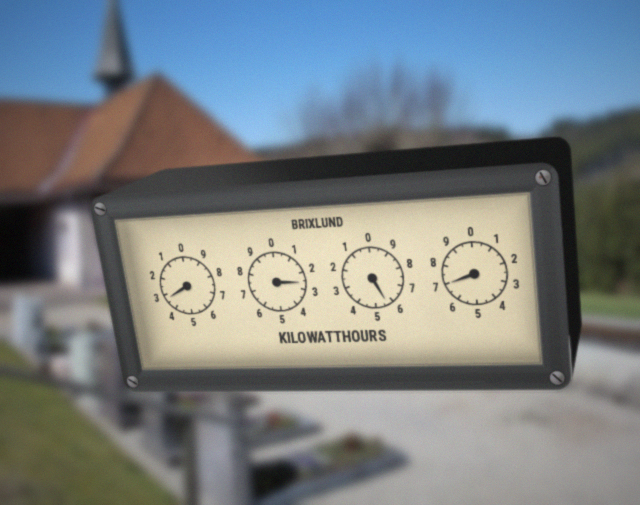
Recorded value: 3257 kWh
